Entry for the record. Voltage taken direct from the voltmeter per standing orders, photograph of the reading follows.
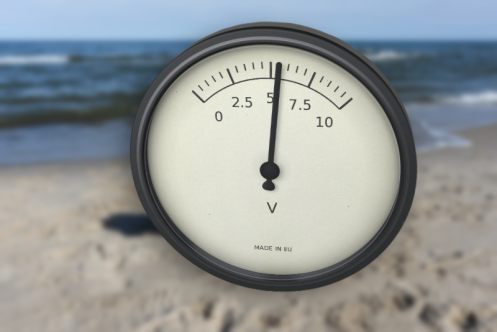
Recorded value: 5.5 V
